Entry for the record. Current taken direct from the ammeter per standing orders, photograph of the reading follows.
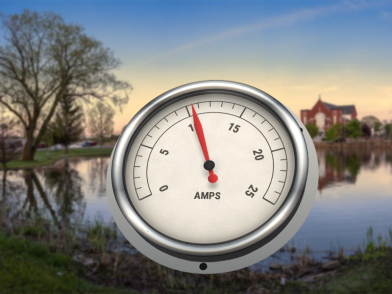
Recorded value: 10.5 A
